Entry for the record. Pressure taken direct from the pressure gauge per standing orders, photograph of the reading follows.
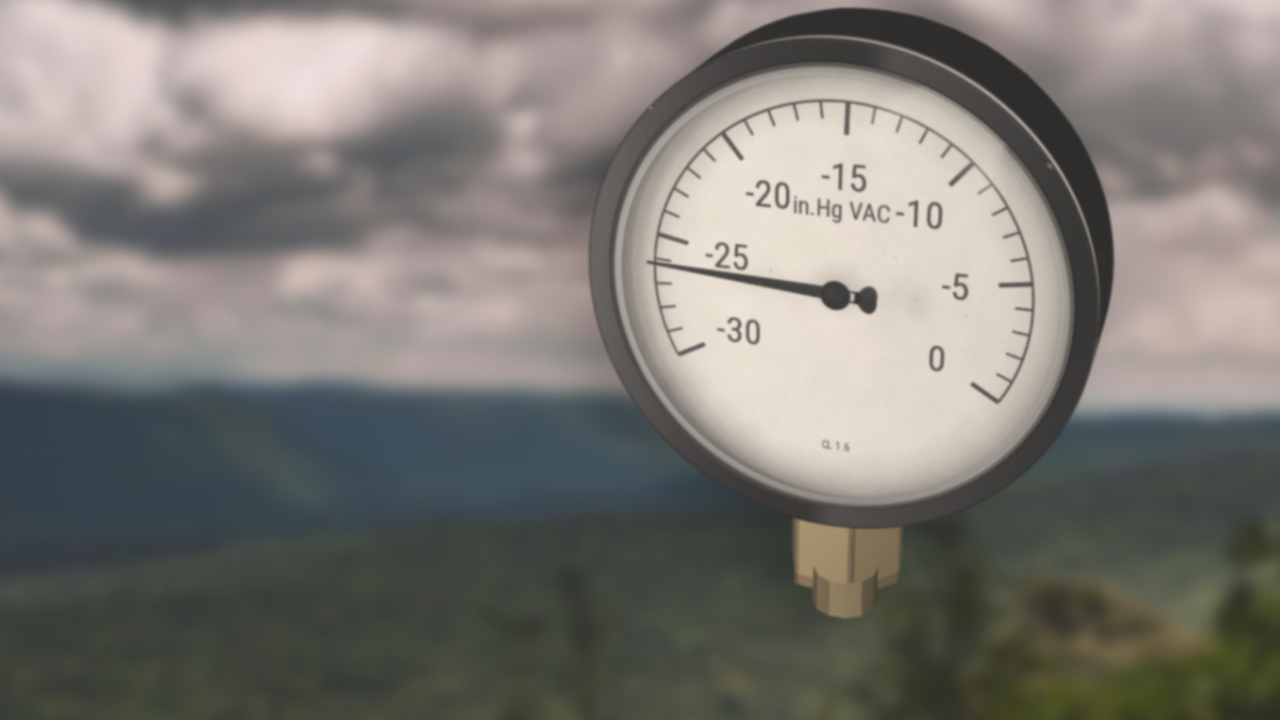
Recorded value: -26 inHg
